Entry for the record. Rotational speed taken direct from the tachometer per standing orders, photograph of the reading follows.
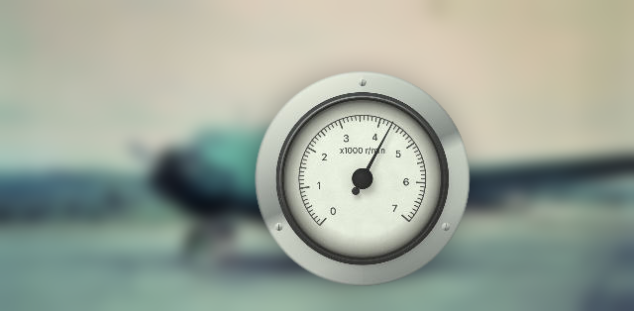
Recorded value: 4300 rpm
